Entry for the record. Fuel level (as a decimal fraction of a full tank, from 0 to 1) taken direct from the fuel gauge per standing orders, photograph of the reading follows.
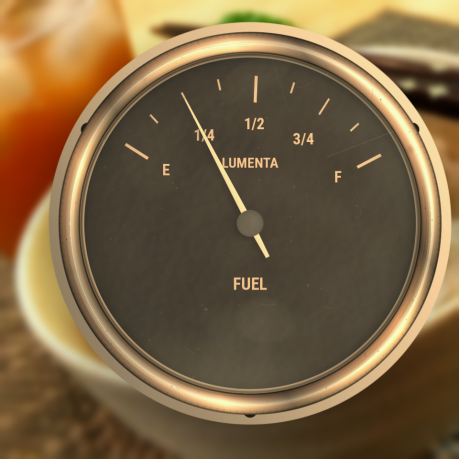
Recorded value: 0.25
